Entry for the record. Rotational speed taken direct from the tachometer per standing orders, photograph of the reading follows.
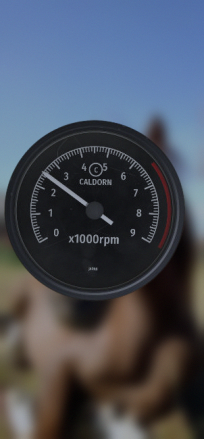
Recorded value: 2500 rpm
